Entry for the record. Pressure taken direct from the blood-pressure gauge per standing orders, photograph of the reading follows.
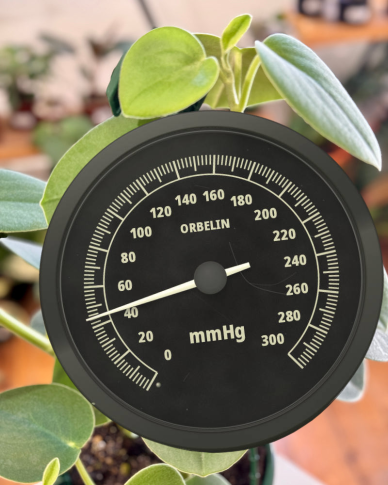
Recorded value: 44 mmHg
